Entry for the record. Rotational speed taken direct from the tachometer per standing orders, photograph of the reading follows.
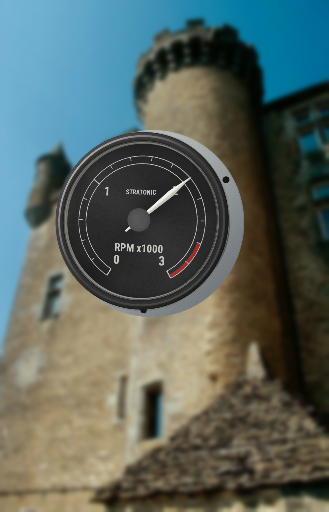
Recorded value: 2000 rpm
